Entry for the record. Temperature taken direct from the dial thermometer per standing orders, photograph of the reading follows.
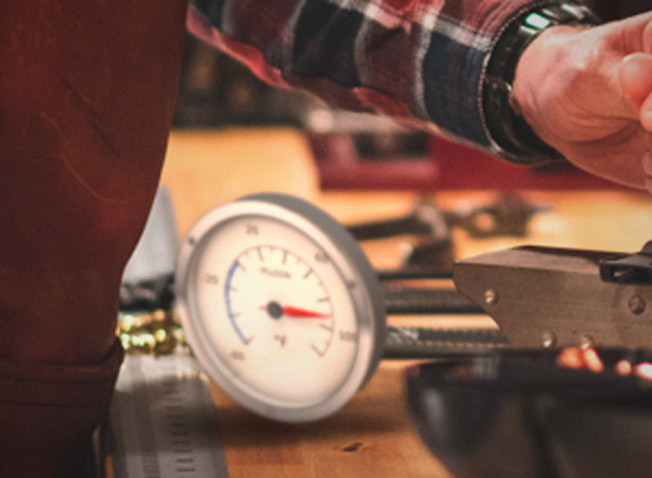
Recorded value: 90 °F
